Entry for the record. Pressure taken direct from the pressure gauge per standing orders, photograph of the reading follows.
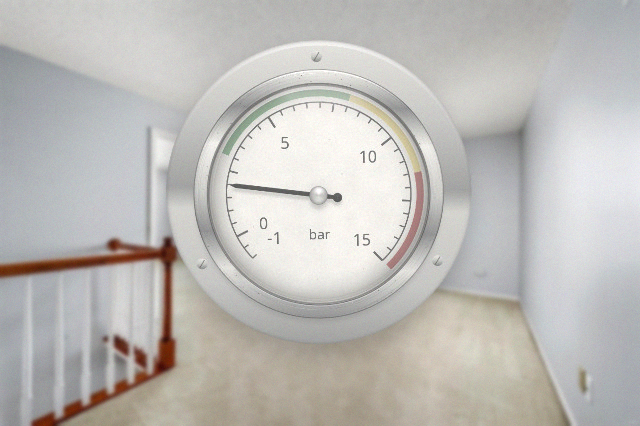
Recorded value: 2 bar
